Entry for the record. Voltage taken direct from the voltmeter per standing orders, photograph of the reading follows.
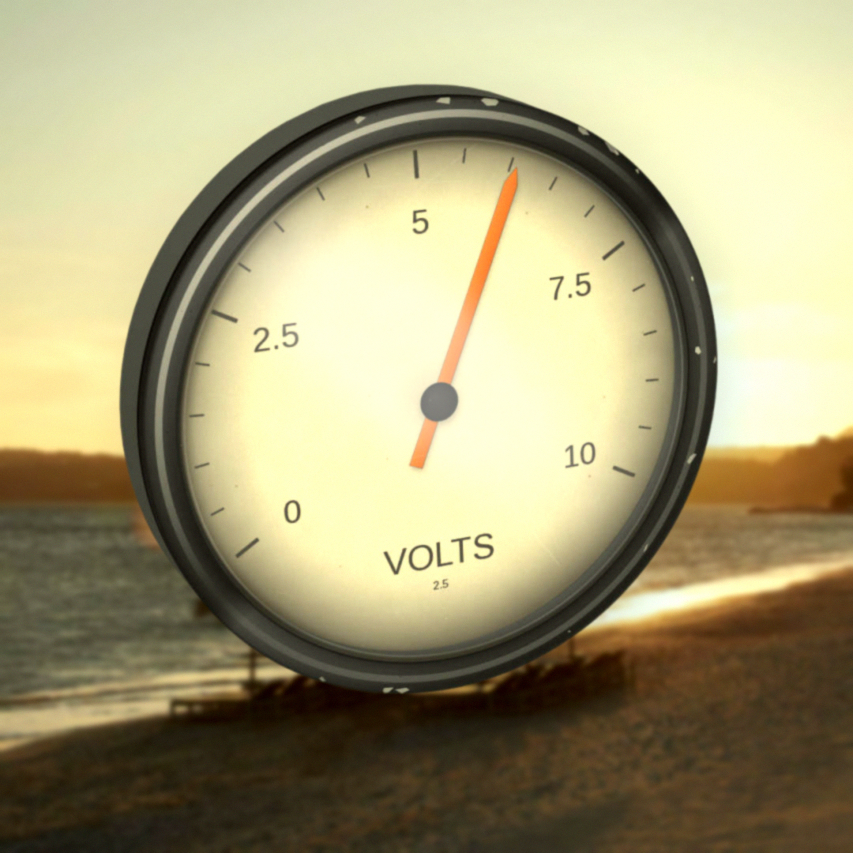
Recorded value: 6 V
